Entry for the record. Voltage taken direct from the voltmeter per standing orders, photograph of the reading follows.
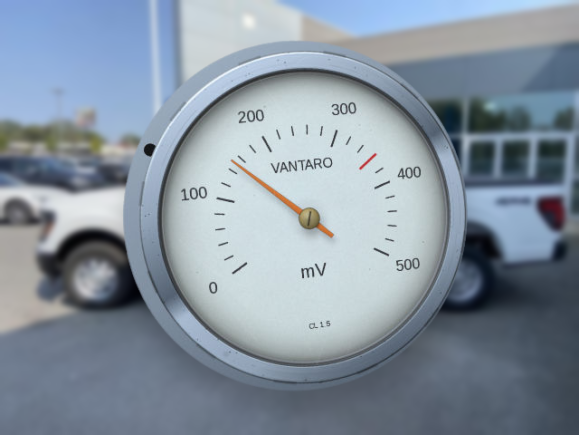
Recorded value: 150 mV
